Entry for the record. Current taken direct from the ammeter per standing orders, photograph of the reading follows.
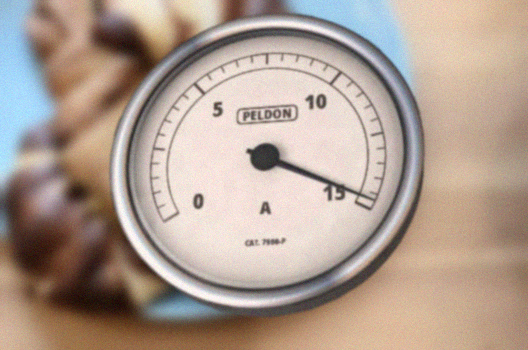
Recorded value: 14.75 A
